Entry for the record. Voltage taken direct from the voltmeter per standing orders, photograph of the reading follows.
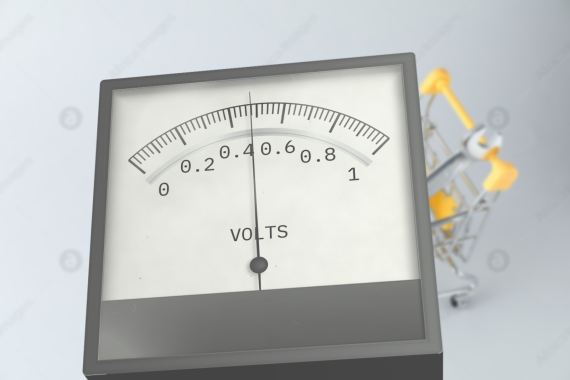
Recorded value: 0.48 V
